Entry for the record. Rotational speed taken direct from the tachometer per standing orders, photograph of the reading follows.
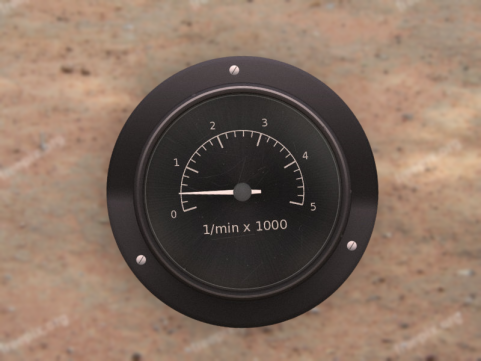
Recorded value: 400 rpm
